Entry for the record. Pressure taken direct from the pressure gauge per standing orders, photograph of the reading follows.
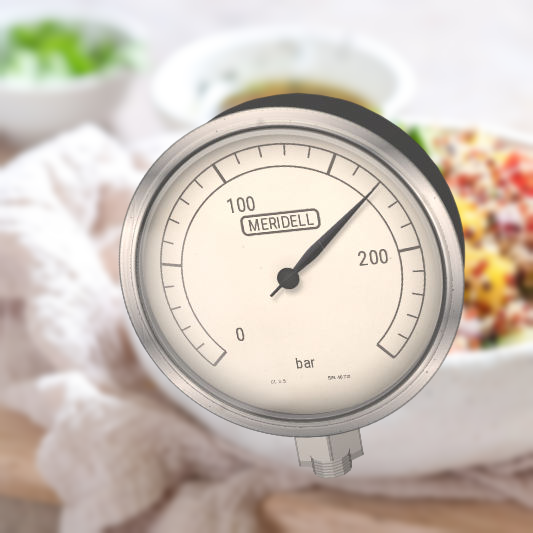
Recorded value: 170 bar
